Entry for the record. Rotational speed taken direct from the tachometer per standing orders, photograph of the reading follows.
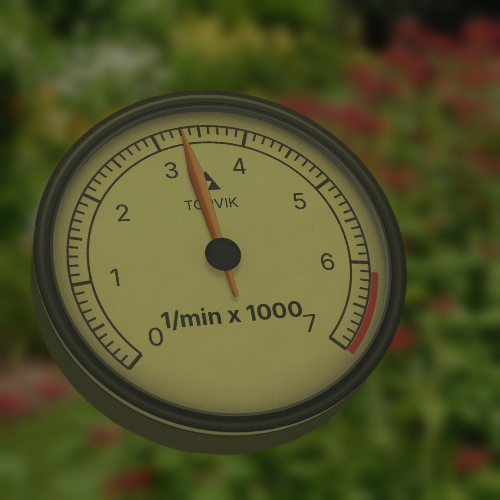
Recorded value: 3300 rpm
